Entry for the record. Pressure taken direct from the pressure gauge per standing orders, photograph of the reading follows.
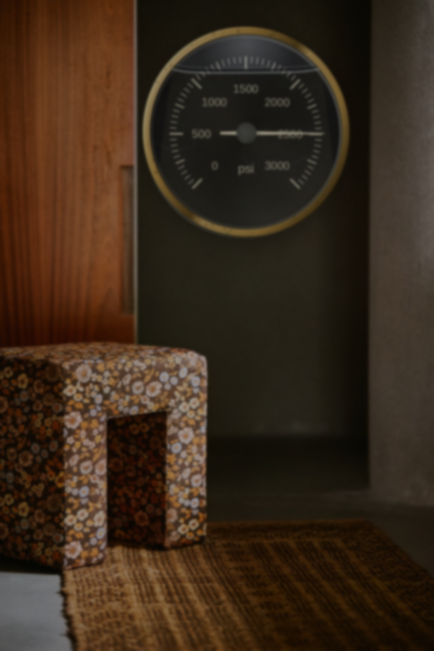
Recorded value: 2500 psi
